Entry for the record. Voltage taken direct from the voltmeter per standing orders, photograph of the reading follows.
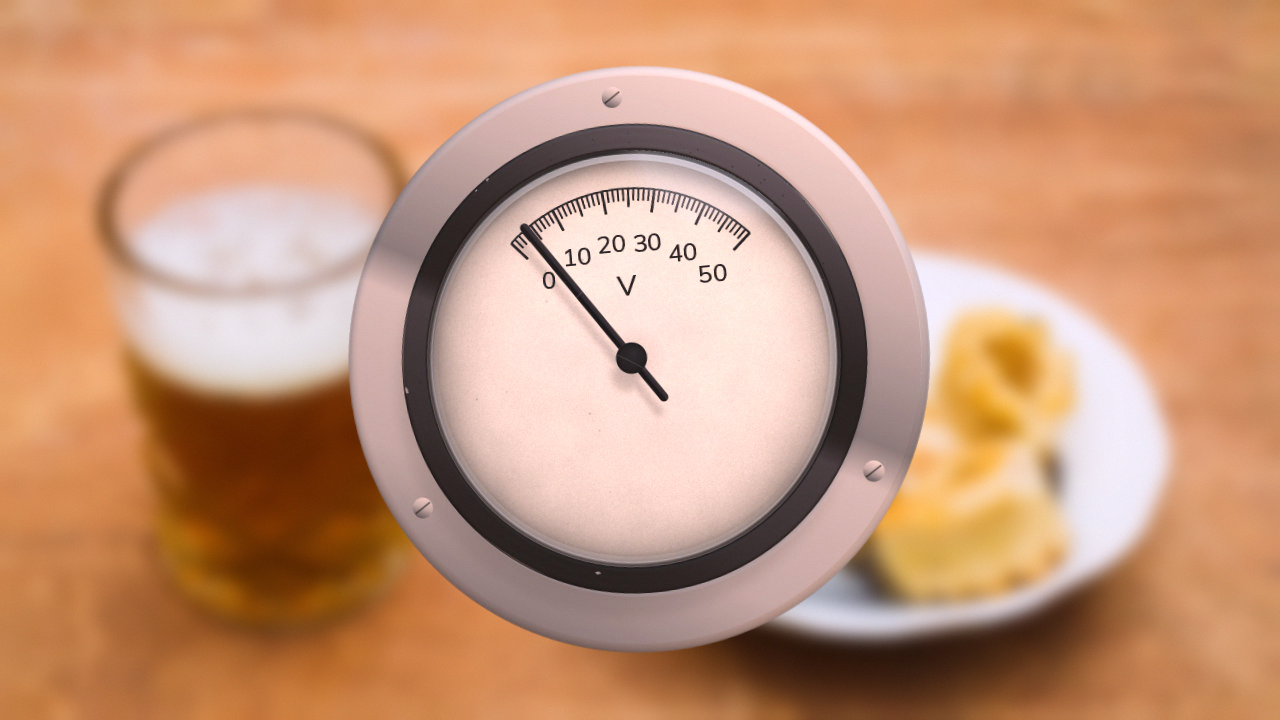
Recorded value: 4 V
